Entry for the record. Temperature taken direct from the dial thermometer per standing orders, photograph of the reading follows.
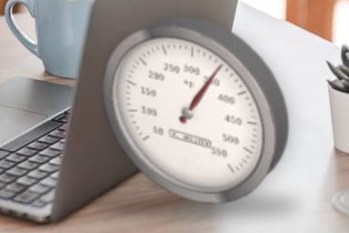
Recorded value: 350 °F
